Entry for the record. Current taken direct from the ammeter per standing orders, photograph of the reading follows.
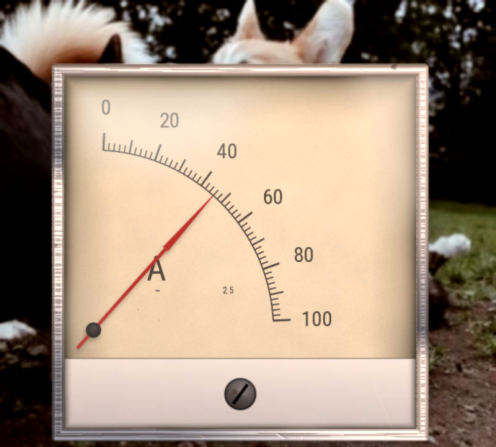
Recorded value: 46 A
